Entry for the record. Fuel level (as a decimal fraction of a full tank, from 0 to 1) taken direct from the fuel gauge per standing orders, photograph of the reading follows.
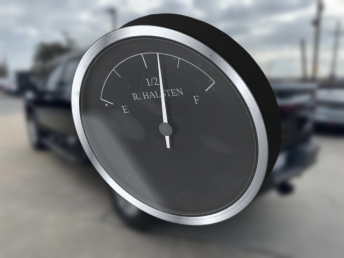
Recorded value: 0.625
